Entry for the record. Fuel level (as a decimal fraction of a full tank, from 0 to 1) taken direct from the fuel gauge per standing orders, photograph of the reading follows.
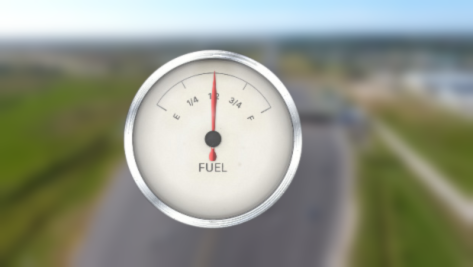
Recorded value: 0.5
